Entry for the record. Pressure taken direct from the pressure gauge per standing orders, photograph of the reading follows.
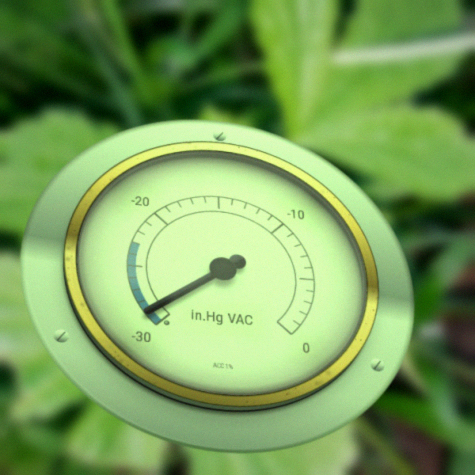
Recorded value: -29 inHg
